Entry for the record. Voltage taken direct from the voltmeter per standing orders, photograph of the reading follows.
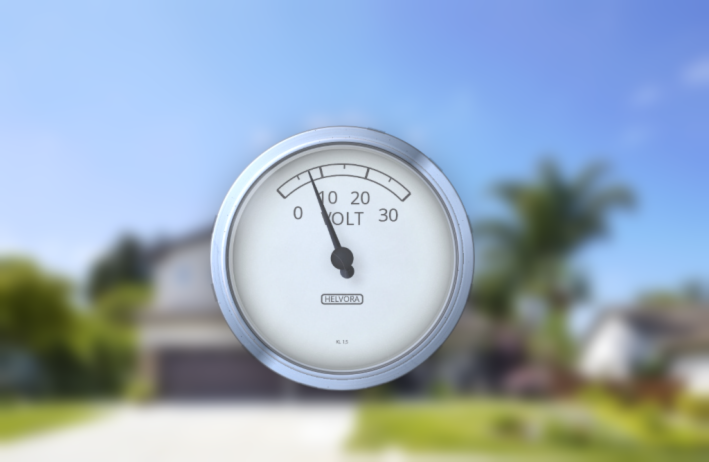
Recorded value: 7.5 V
